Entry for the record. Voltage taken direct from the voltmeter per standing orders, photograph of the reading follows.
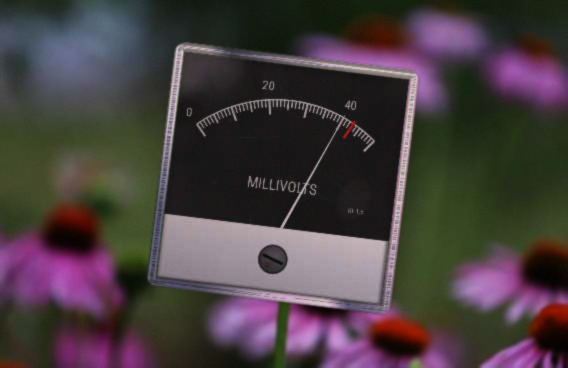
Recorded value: 40 mV
